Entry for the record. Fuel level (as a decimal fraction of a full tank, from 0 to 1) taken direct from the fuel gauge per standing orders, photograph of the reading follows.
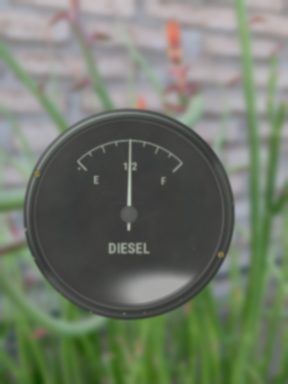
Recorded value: 0.5
